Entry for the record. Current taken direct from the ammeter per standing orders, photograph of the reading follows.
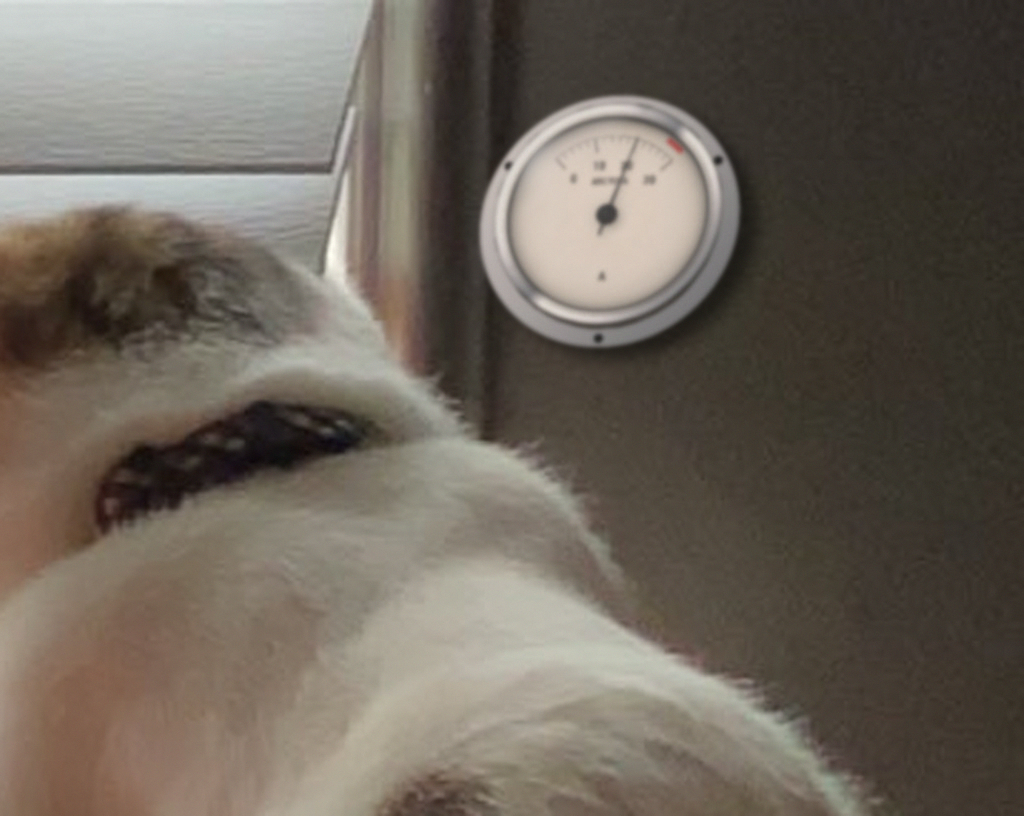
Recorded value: 20 A
